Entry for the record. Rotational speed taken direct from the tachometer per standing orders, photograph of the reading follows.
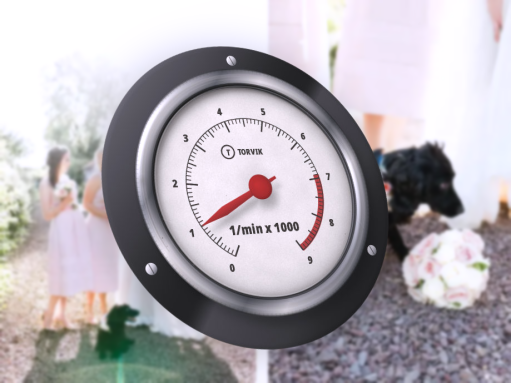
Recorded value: 1000 rpm
